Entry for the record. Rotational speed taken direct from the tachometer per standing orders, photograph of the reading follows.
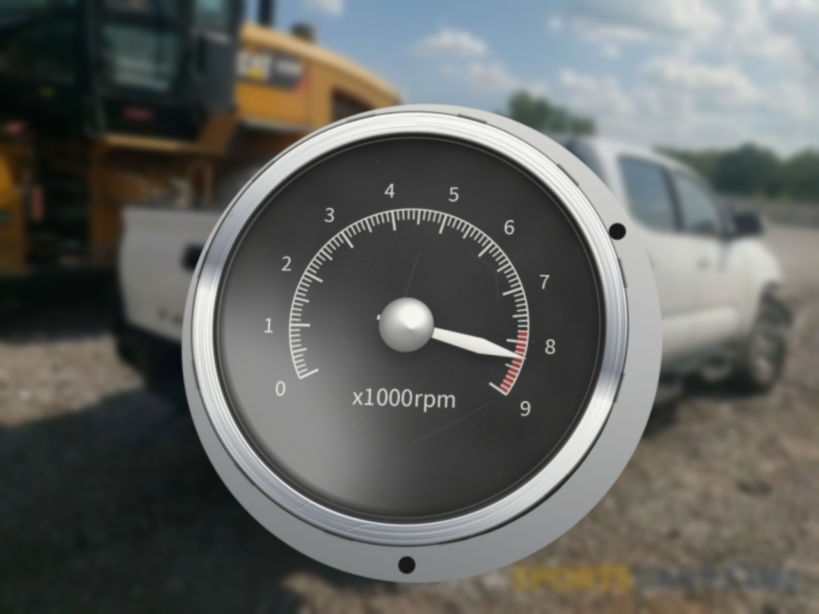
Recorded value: 8300 rpm
